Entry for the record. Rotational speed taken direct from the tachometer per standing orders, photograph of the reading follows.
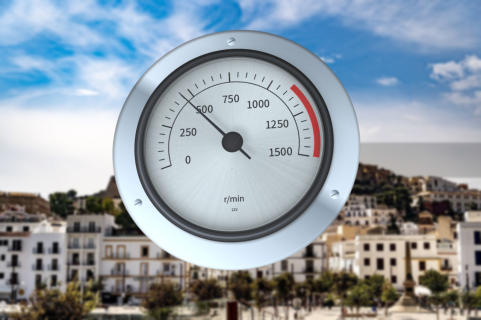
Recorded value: 450 rpm
